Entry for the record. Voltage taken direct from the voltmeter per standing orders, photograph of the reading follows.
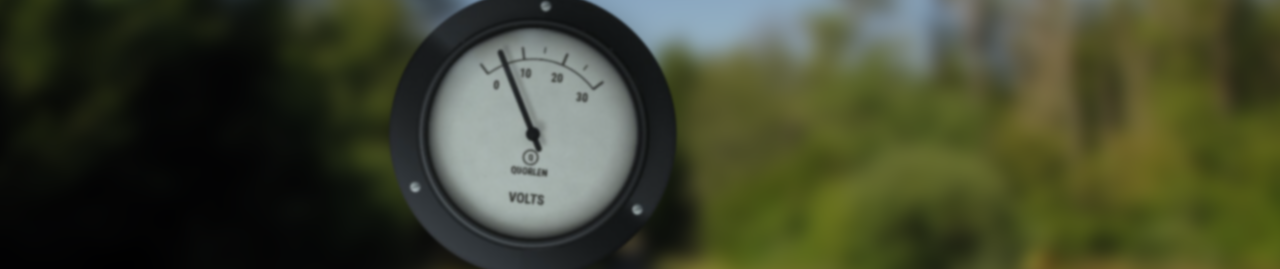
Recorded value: 5 V
